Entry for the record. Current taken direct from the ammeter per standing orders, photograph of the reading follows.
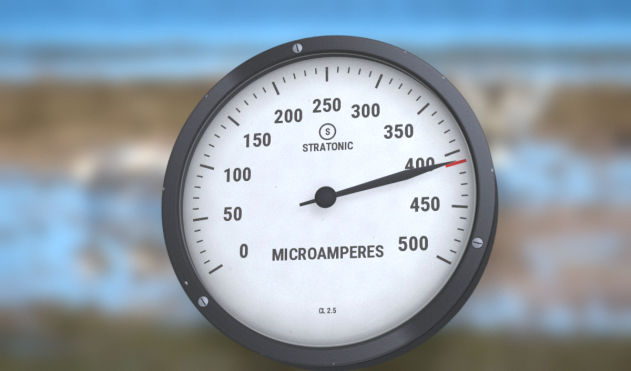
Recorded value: 410 µA
